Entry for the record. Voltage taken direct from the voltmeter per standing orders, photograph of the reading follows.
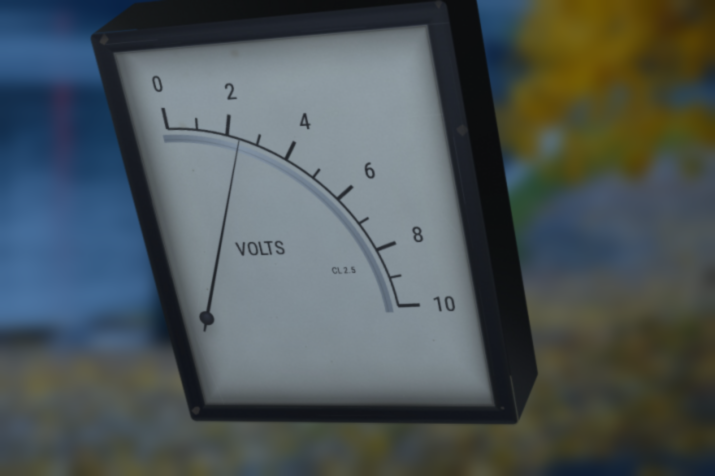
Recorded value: 2.5 V
